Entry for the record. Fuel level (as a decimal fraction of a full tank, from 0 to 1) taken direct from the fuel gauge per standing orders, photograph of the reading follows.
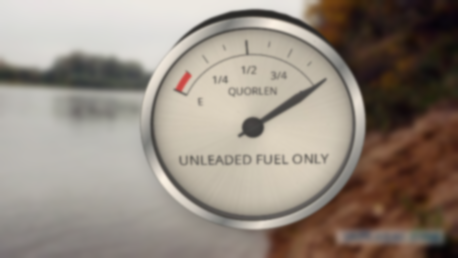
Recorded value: 1
